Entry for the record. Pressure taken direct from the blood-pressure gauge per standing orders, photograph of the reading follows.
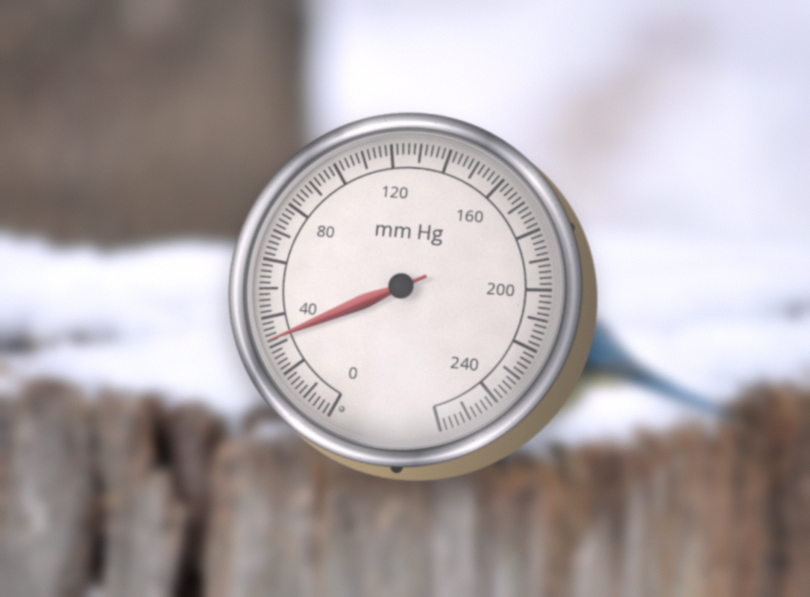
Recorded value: 32 mmHg
